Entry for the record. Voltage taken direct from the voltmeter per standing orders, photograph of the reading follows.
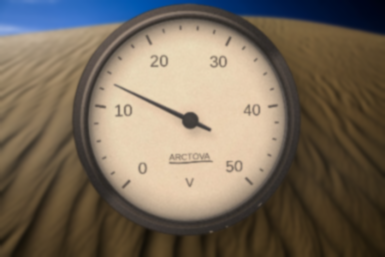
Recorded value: 13 V
